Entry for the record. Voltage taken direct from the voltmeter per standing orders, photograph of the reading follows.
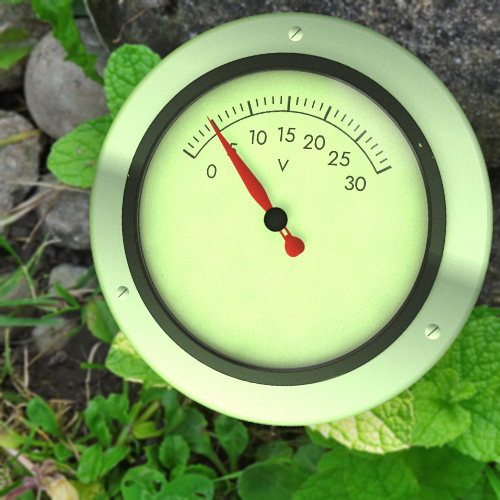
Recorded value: 5 V
